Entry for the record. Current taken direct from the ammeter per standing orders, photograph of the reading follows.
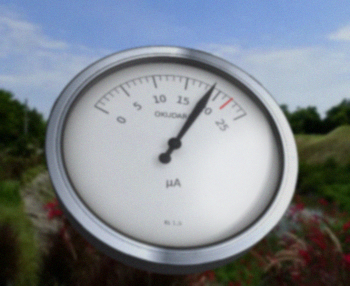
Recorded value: 19 µA
